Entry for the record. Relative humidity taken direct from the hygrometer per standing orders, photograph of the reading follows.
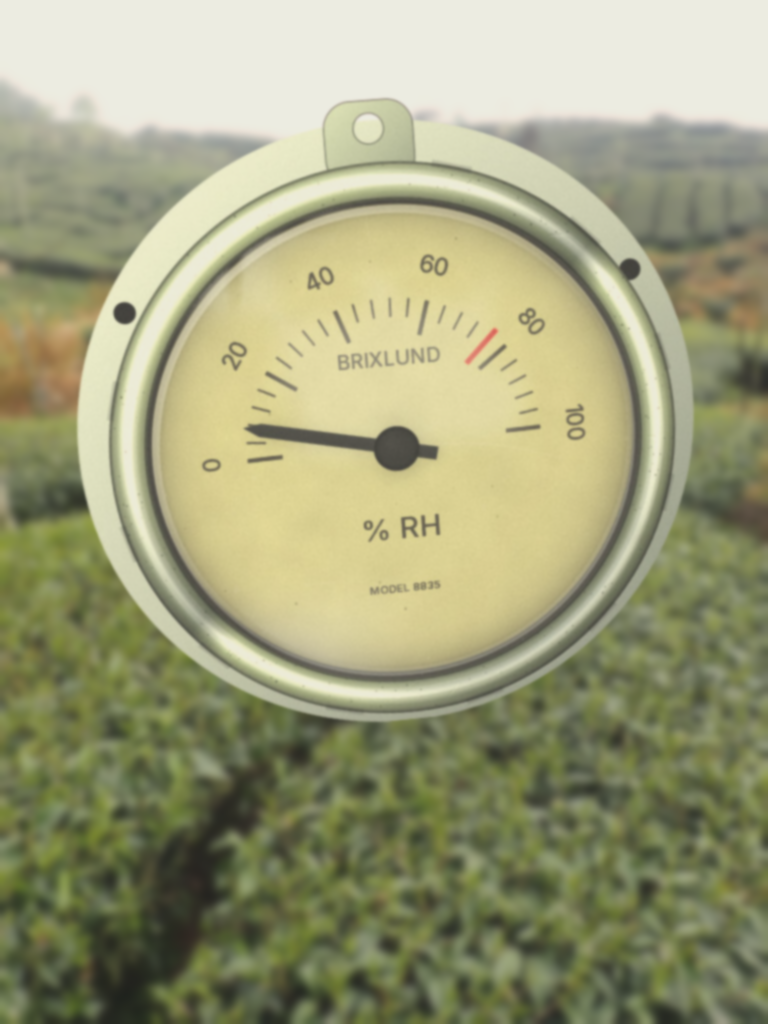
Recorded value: 8 %
